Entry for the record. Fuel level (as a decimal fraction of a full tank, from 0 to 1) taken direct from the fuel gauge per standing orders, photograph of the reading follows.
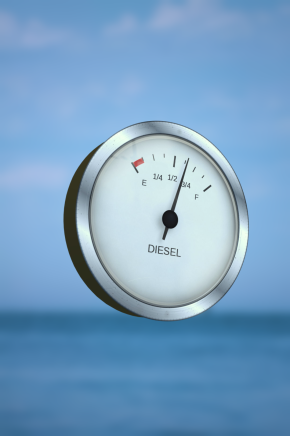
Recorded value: 0.625
